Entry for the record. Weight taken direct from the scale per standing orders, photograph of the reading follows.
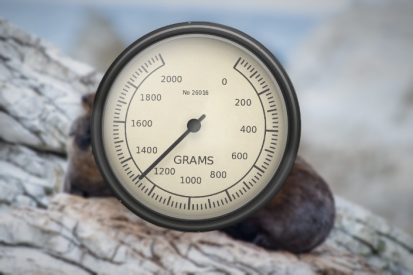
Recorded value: 1280 g
